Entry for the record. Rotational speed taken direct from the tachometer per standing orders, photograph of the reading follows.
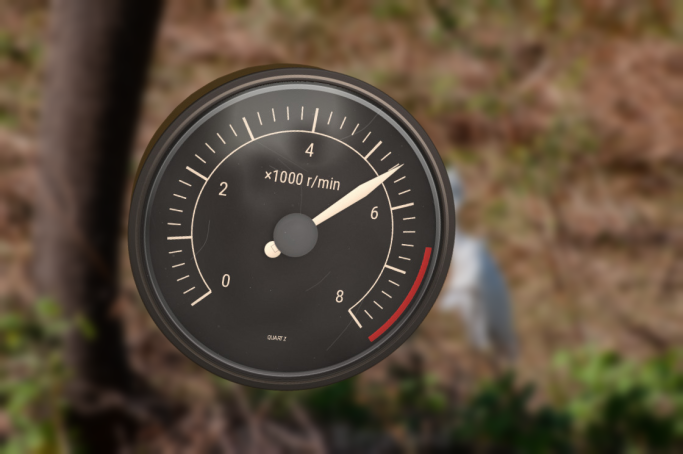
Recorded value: 5400 rpm
